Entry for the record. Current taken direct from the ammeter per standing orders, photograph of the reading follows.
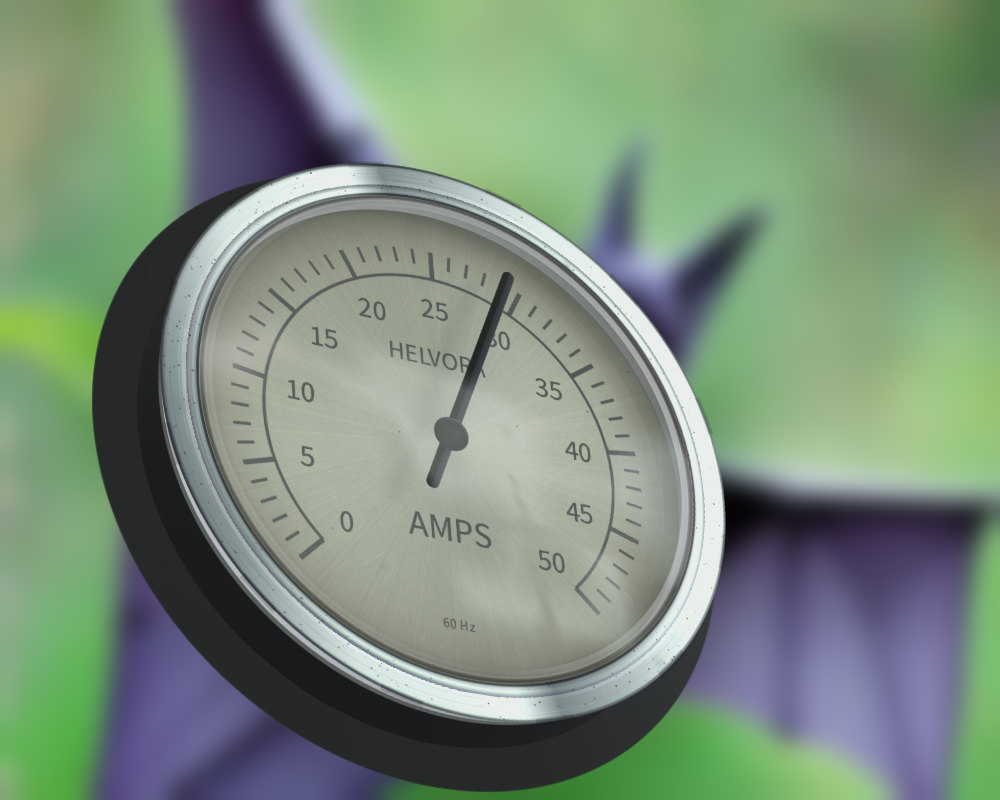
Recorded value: 29 A
